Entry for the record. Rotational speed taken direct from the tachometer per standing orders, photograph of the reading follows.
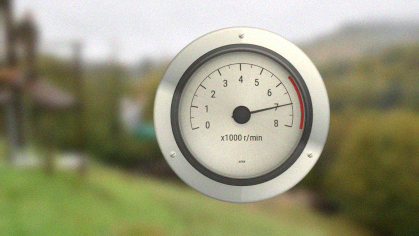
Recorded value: 7000 rpm
